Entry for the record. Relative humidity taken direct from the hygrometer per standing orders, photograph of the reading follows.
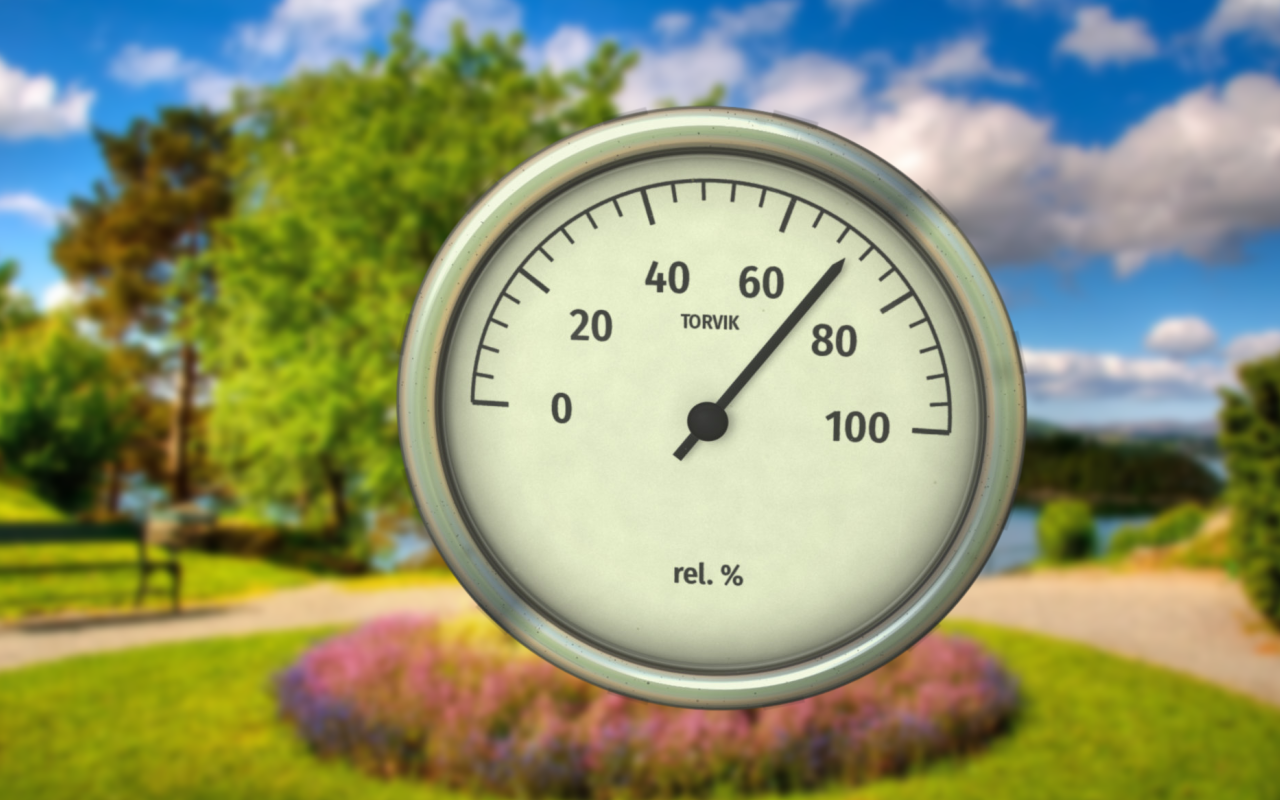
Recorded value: 70 %
